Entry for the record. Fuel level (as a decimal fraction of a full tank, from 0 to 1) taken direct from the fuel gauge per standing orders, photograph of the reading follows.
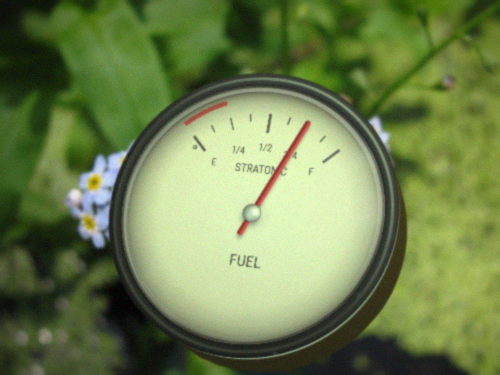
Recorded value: 0.75
